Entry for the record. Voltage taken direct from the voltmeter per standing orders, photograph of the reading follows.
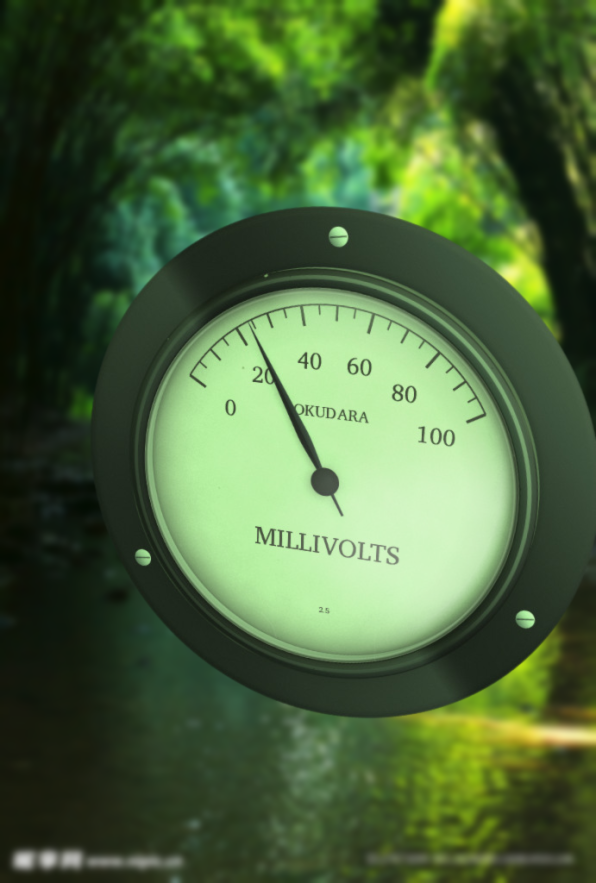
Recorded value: 25 mV
